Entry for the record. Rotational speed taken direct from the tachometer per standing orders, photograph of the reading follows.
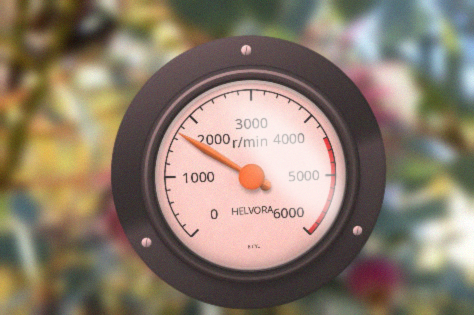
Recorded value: 1700 rpm
